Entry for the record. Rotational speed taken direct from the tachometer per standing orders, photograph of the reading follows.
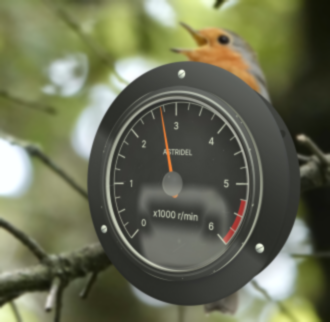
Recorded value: 2750 rpm
